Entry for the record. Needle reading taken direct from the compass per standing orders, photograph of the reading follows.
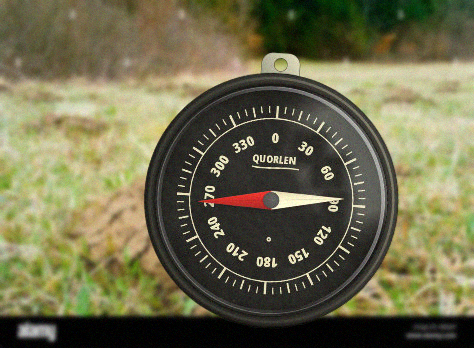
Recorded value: 265 °
